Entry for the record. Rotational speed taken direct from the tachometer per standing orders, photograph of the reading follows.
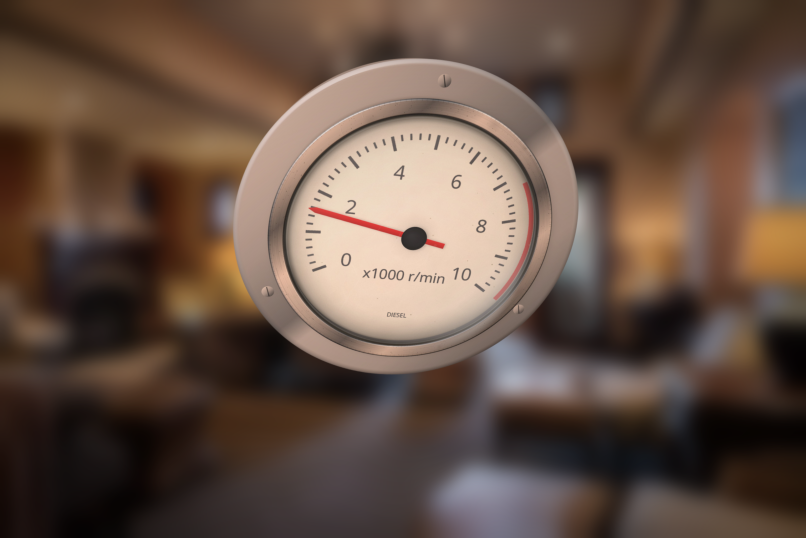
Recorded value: 1600 rpm
